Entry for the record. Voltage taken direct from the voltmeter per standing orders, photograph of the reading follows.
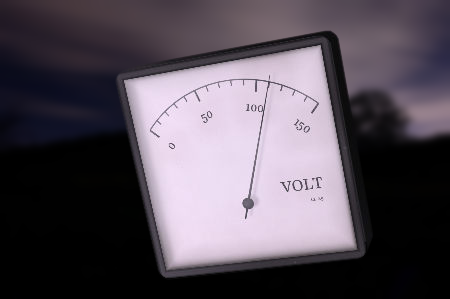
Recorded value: 110 V
